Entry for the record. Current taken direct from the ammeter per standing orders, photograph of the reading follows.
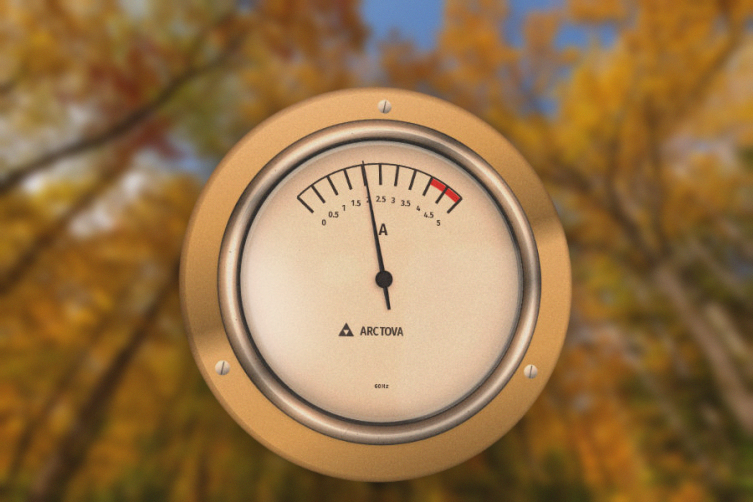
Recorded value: 2 A
